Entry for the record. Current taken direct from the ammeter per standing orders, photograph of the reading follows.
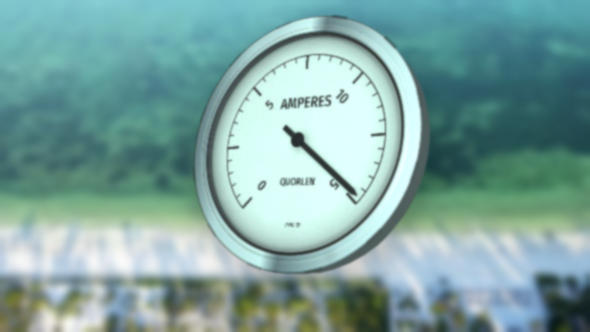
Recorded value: 14.75 A
